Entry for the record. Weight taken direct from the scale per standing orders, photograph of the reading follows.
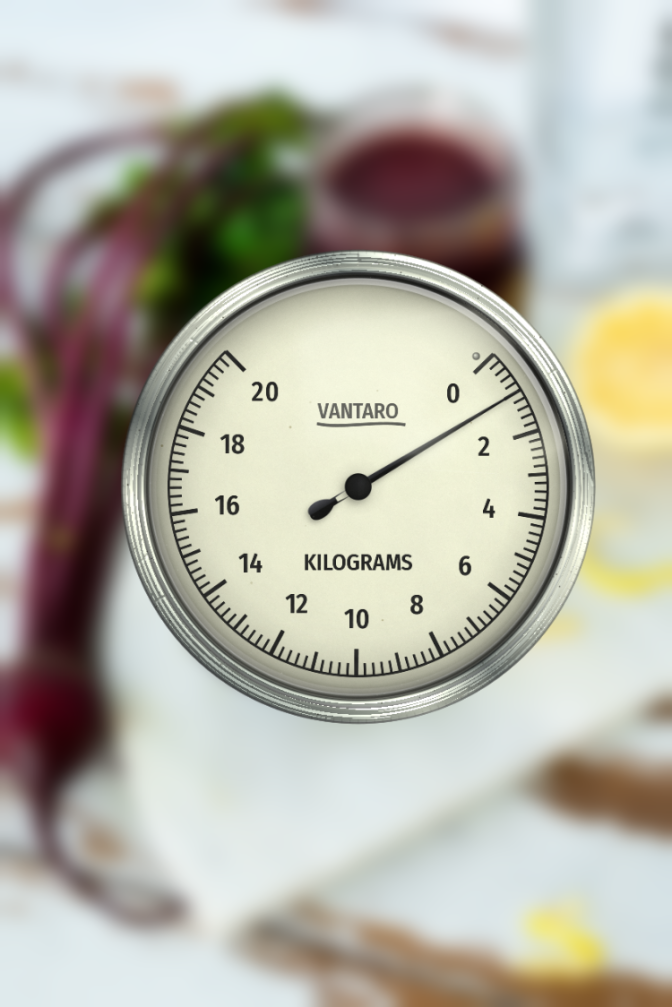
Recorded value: 1 kg
